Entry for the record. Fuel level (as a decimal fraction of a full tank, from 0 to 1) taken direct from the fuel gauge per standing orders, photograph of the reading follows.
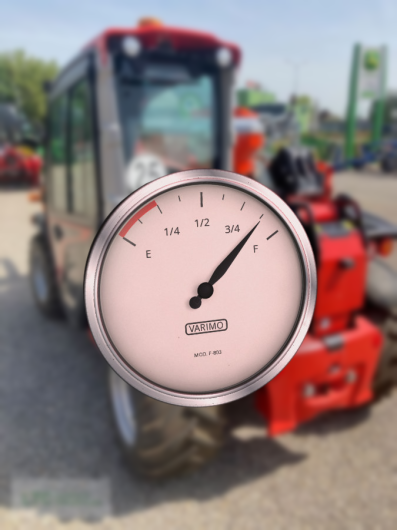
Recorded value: 0.875
